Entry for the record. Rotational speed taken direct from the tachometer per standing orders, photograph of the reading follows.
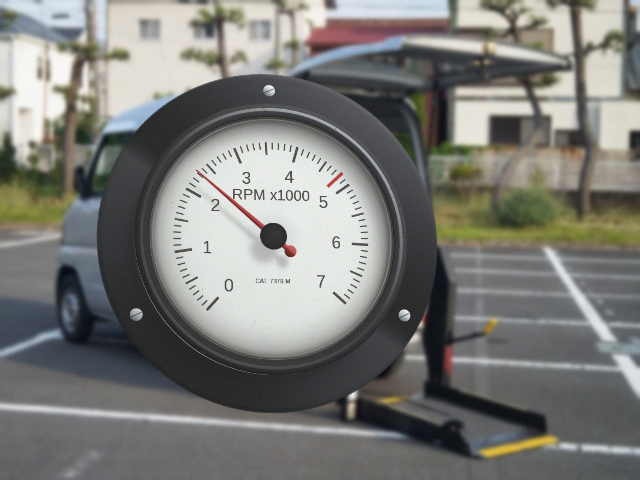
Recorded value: 2300 rpm
